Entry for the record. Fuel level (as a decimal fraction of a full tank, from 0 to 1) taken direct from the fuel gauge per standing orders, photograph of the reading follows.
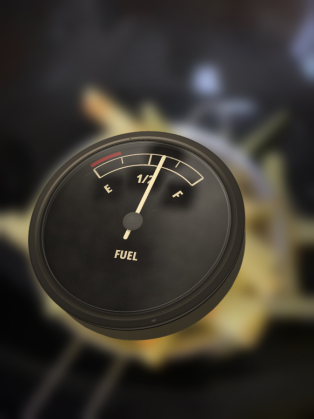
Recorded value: 0.625
